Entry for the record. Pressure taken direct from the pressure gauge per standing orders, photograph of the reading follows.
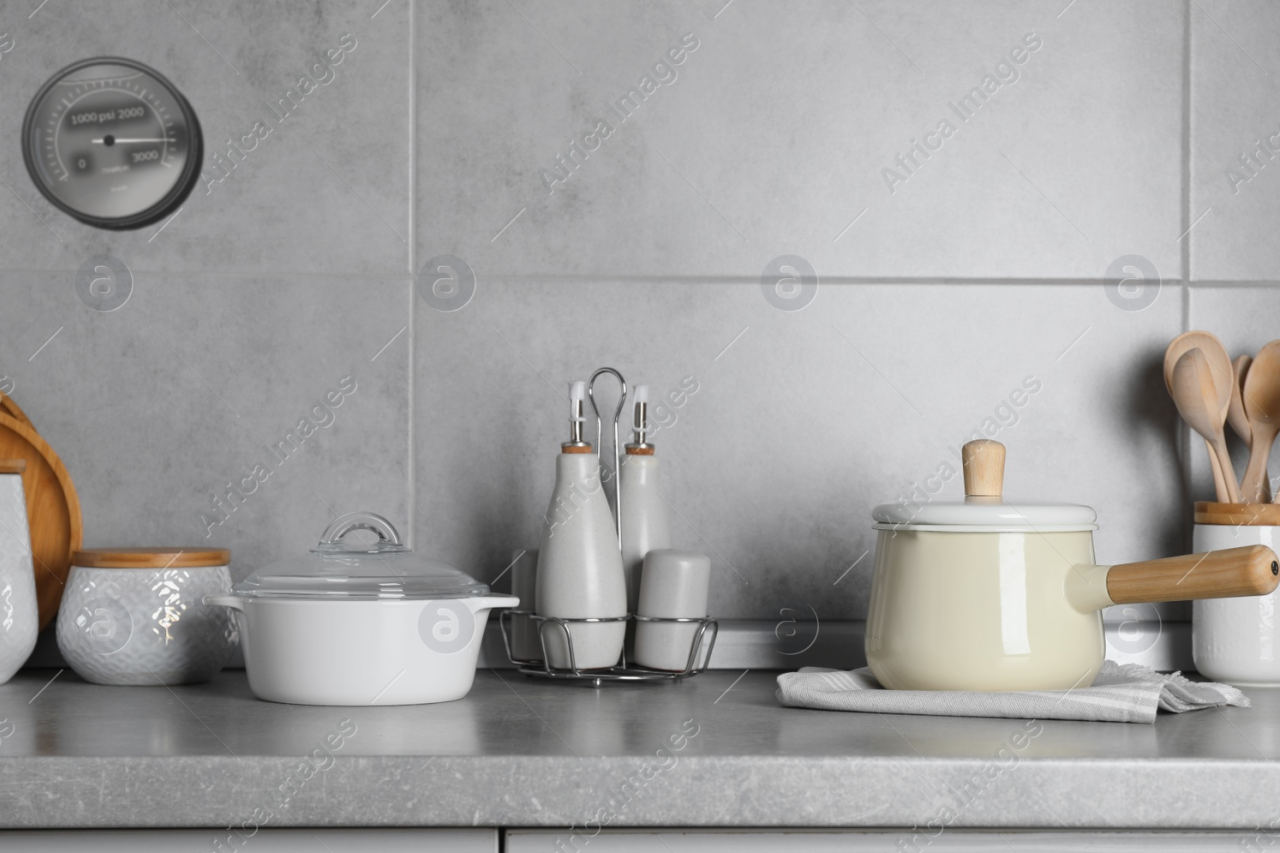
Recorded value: 2700 psi
